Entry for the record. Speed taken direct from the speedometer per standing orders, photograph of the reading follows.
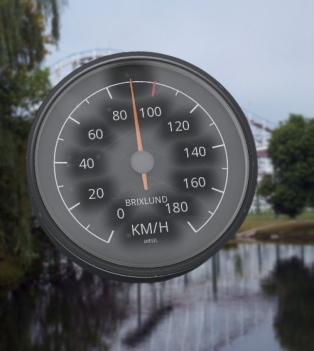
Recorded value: 90 km/h
